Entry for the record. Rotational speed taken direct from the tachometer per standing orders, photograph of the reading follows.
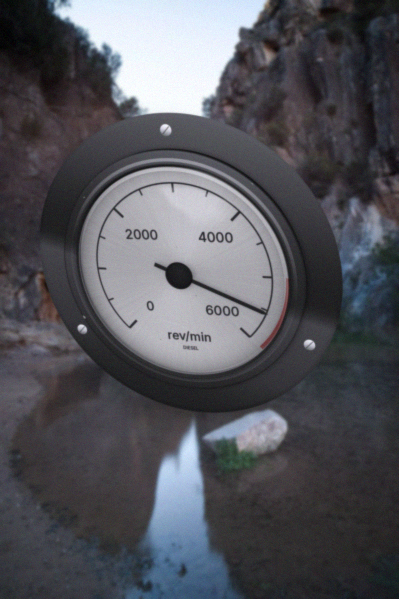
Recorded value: 5500 rpm
